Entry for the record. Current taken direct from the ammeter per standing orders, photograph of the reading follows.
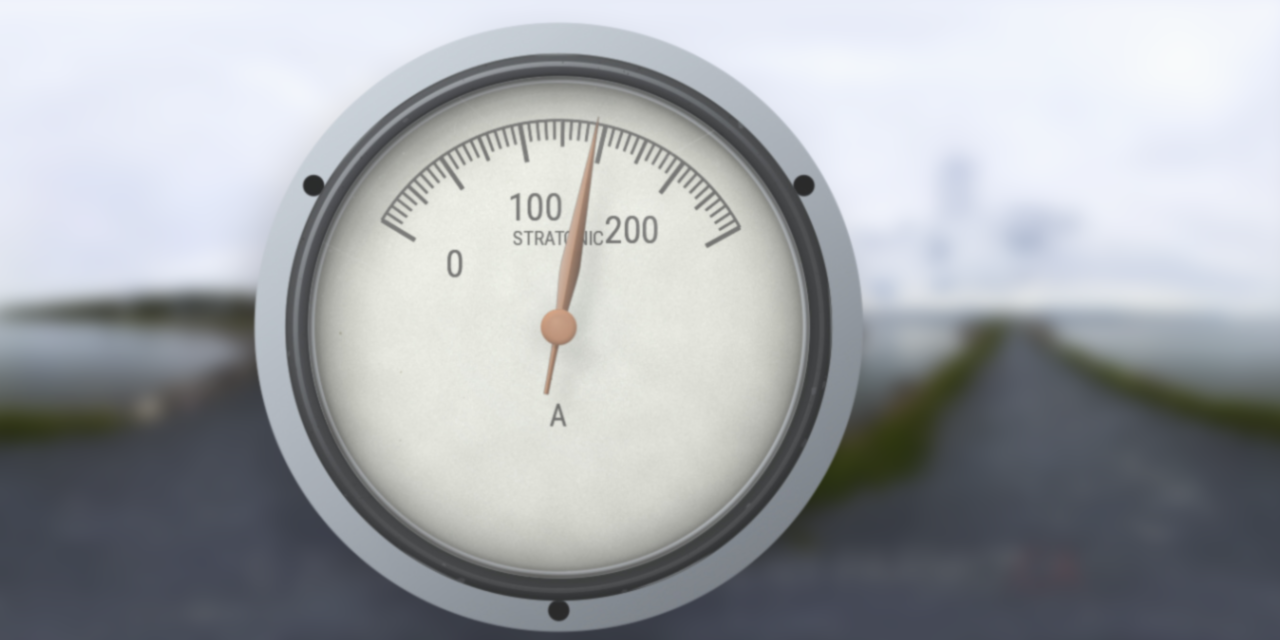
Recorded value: 145 A
